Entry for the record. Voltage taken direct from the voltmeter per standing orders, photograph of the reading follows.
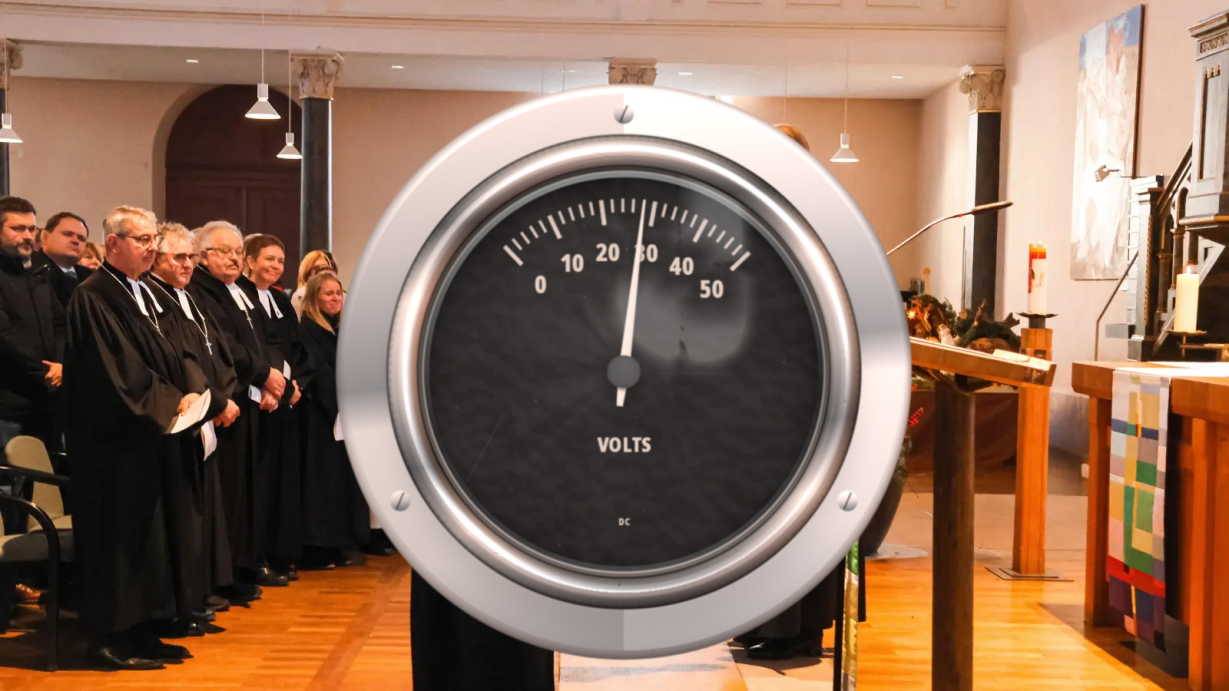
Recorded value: 28 V
